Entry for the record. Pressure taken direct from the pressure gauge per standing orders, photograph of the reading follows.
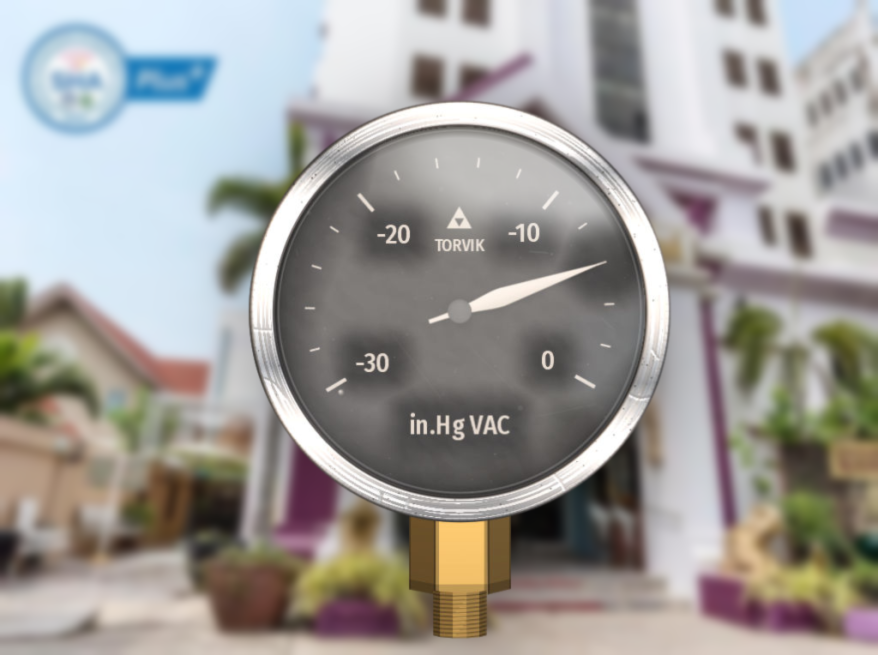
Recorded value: -6 inHg
